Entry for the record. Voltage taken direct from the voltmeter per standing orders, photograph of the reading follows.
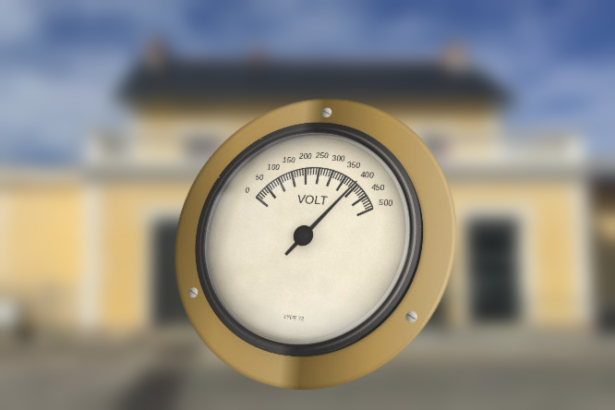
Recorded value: 400 V
